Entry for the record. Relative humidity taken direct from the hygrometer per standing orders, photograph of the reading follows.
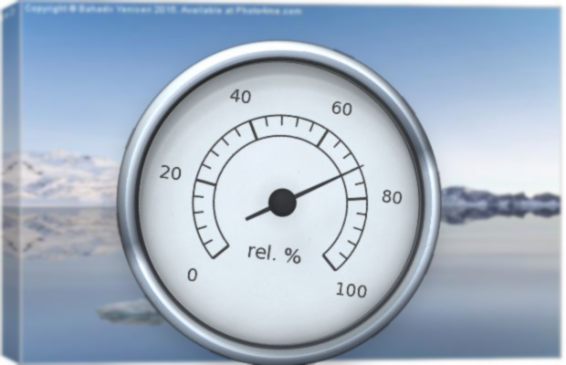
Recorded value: 72 %
